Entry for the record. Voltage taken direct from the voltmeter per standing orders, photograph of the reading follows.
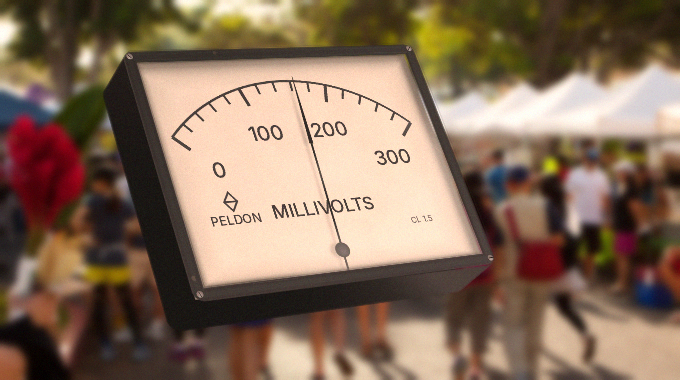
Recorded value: 160 mV
